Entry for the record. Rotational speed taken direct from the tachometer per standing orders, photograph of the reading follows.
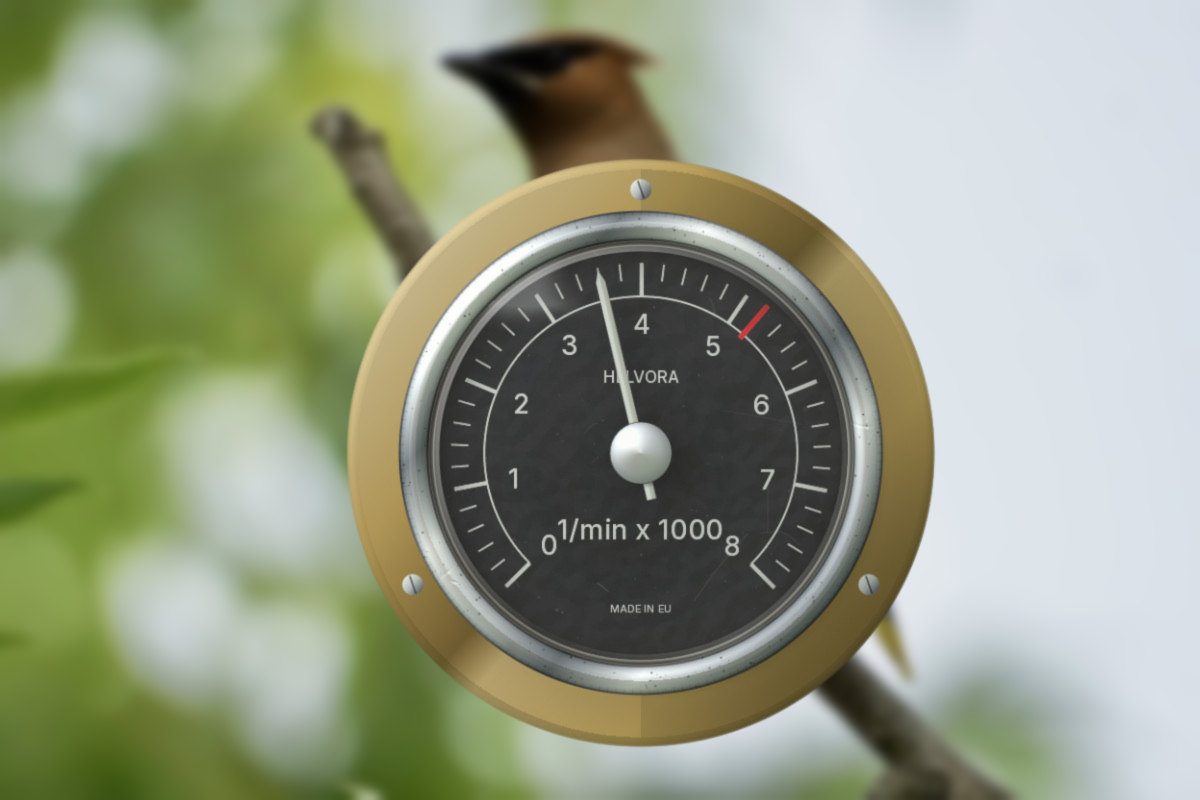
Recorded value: 3600 rpm
